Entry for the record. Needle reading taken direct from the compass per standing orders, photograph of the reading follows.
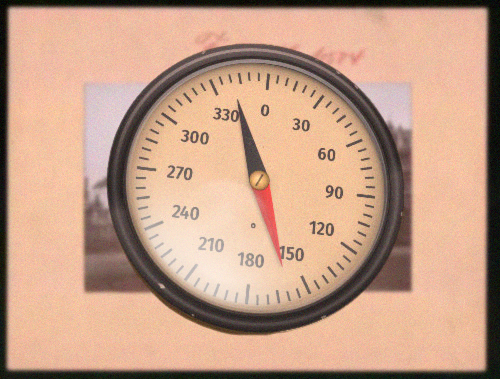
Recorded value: 160 °
